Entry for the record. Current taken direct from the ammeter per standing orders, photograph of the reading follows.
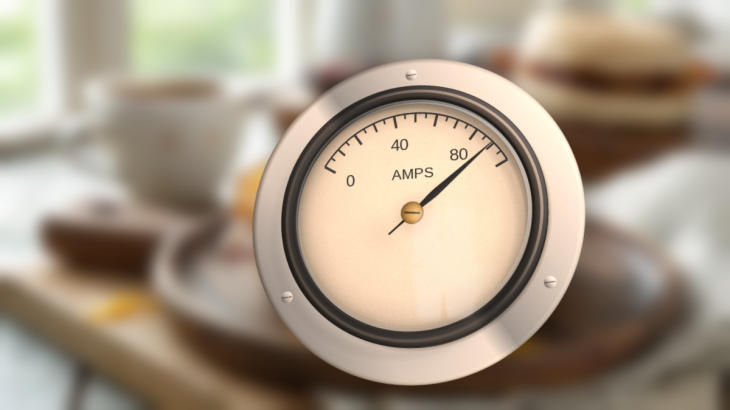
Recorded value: 90 A
